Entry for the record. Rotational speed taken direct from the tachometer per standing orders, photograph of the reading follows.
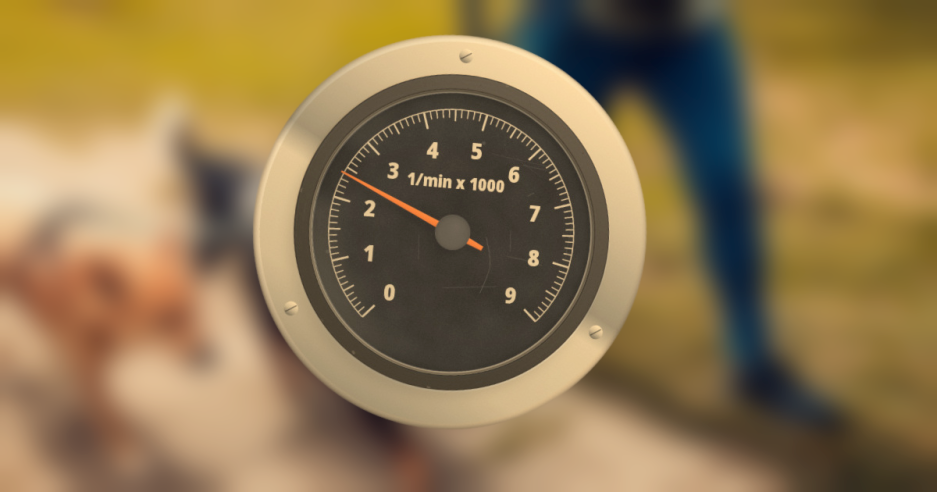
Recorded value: 2400 rpm
